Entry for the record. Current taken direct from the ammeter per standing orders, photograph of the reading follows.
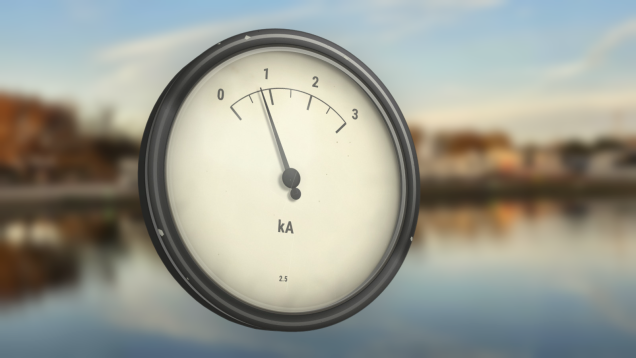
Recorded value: 0.75 kA
